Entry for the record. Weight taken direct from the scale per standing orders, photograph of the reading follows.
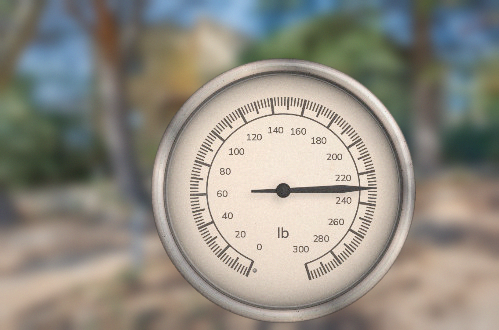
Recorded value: 230 lb
